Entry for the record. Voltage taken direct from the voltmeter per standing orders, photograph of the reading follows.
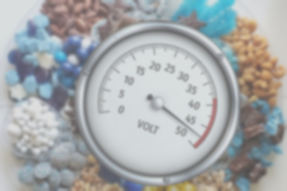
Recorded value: 47.5 V
